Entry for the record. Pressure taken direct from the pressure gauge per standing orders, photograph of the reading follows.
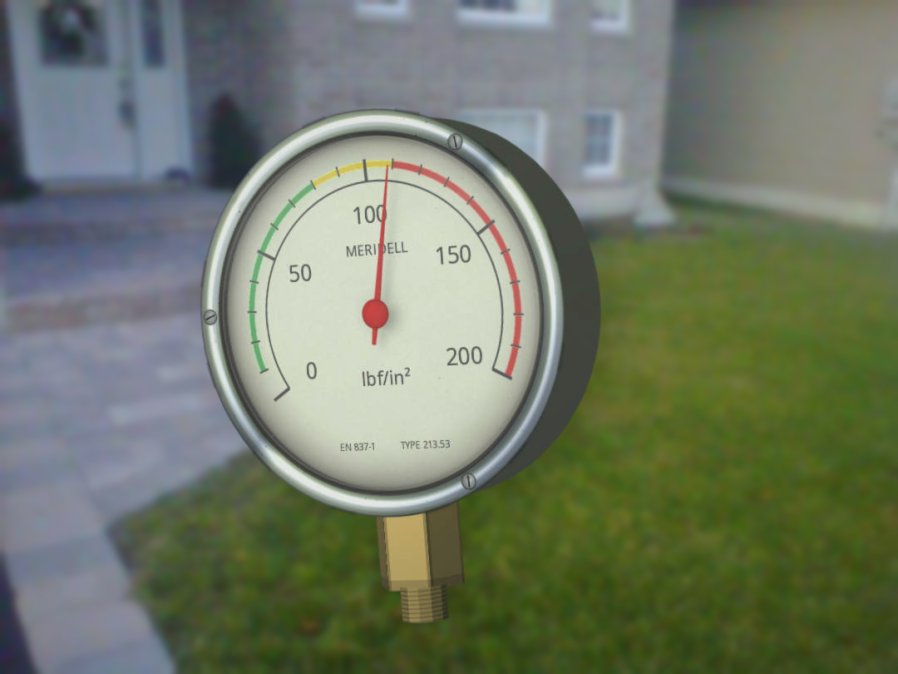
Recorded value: 110 psi
